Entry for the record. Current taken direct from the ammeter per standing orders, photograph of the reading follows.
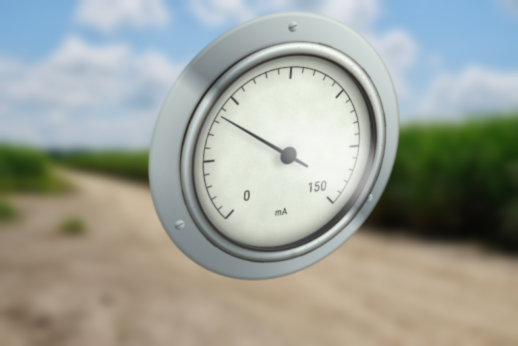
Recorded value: 42.5 mA
